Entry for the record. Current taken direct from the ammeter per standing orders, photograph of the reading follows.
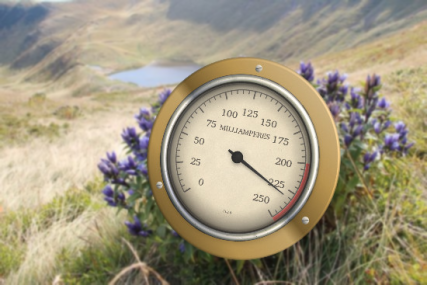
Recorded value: 230 mA
